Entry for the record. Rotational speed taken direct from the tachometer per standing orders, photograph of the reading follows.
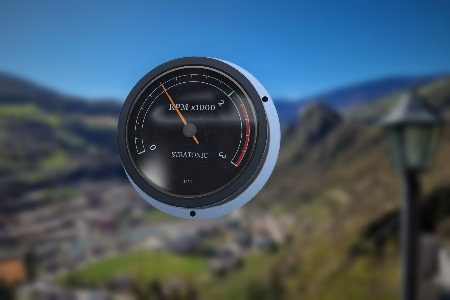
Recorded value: 1000 rpm
